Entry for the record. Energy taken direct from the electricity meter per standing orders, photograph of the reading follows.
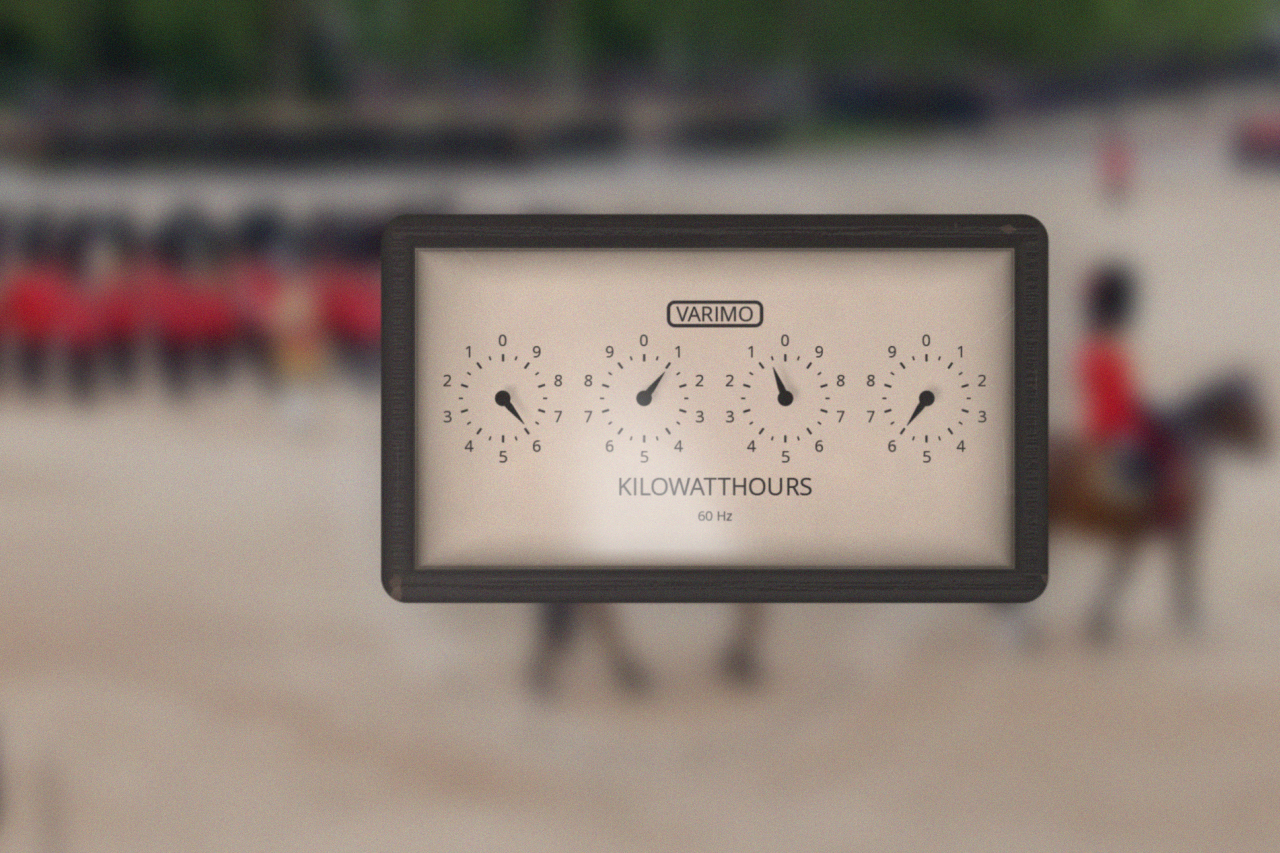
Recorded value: 6106 kWh
